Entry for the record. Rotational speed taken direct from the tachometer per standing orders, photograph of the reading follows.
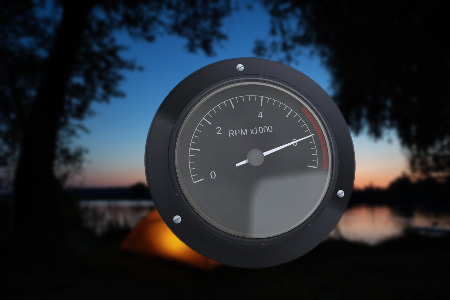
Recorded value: 6000 rpm
